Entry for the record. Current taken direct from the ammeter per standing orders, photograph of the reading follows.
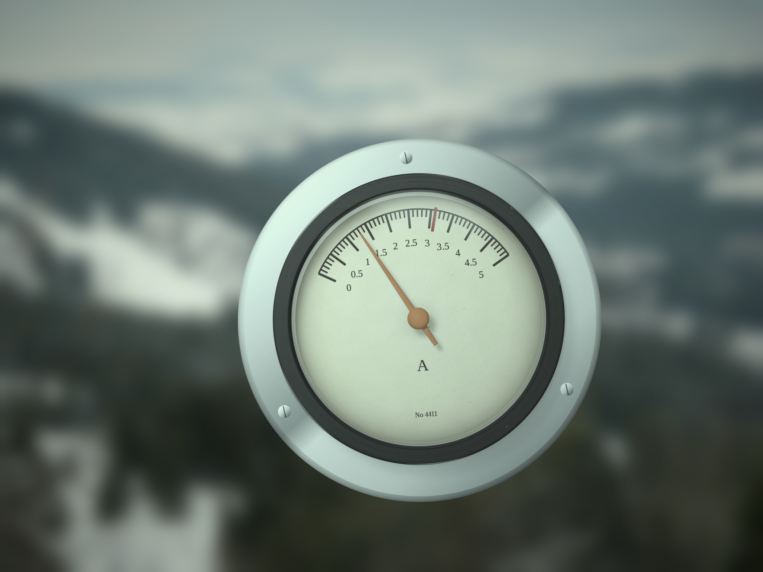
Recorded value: 1.3 A
